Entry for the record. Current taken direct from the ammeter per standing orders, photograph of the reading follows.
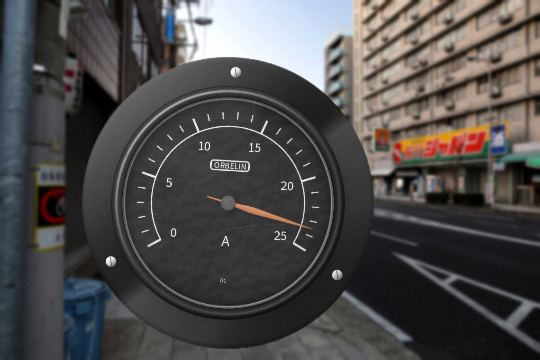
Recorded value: 23.5 A
